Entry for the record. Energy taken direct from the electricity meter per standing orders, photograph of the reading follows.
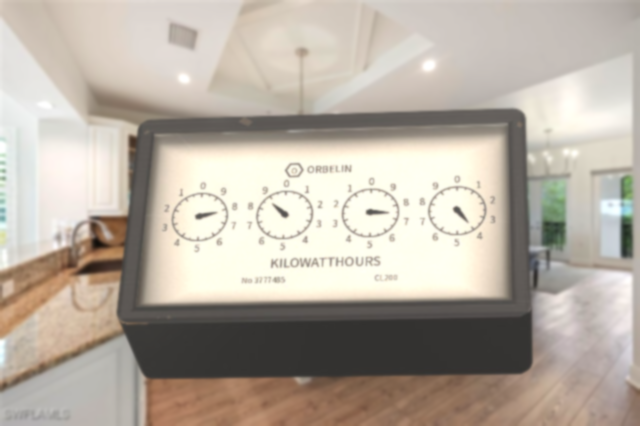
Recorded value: 7874 kWh
